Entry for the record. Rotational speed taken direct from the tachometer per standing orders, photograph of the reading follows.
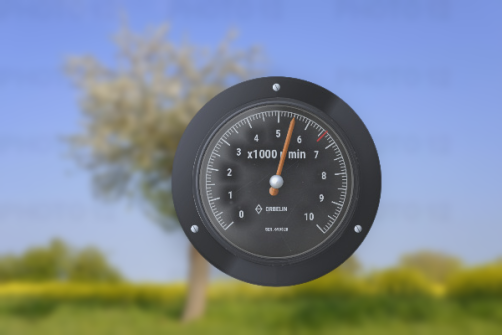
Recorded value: 5500 rpm
